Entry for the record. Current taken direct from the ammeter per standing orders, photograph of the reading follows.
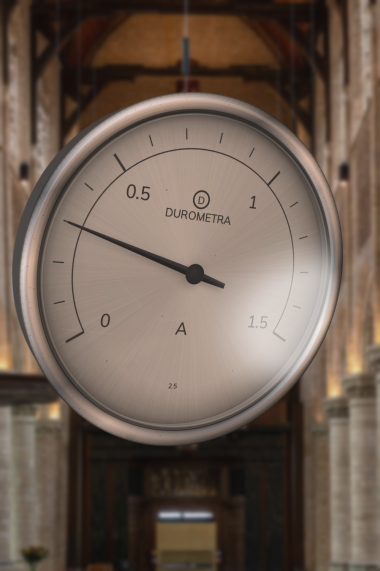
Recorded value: 0.3 A
